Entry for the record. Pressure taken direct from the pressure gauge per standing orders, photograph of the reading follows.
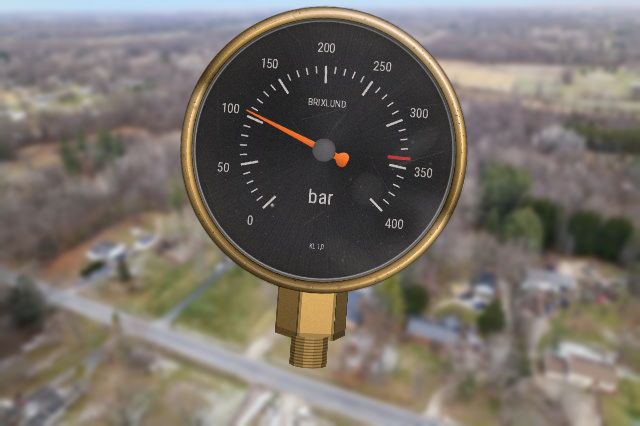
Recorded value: 105 bar
